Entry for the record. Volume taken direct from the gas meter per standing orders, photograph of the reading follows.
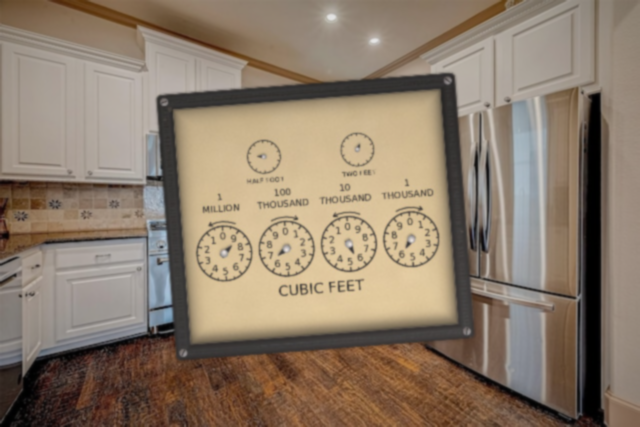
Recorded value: 865600 ft³
